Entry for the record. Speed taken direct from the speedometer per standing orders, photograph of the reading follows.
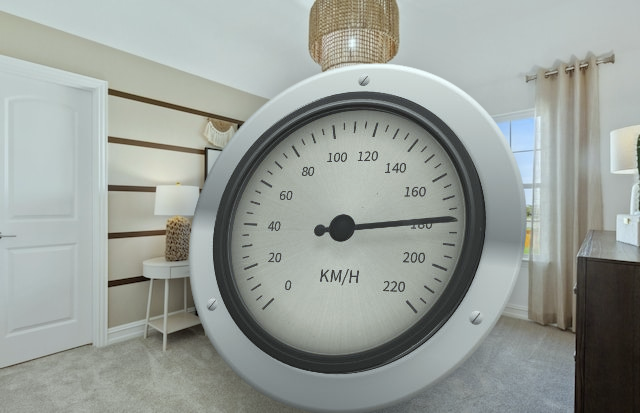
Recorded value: 180 km/h
